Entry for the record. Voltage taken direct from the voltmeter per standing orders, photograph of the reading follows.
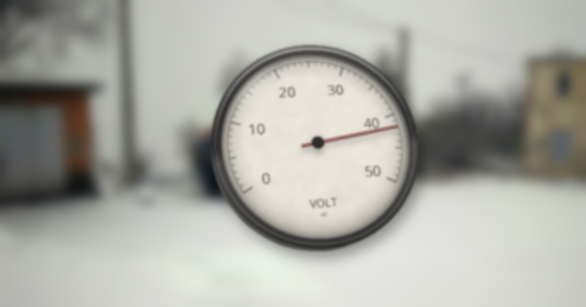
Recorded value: 42 V
